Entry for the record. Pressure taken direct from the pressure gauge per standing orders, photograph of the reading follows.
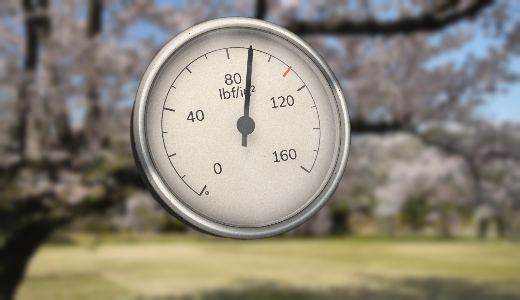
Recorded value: 90 psi
